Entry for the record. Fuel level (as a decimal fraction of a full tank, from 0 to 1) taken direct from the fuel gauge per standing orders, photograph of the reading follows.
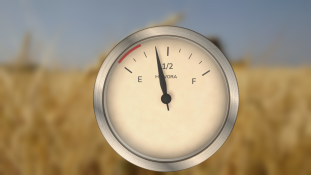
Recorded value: 0.375
